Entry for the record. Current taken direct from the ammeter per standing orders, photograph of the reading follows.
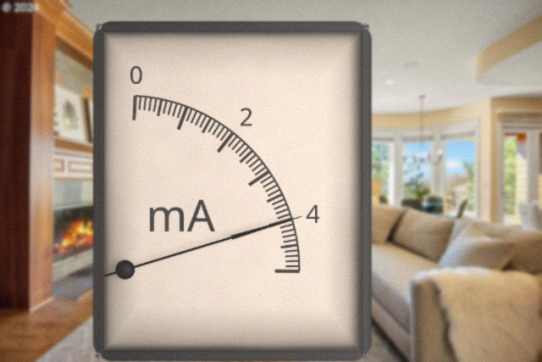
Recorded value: 4 mA
